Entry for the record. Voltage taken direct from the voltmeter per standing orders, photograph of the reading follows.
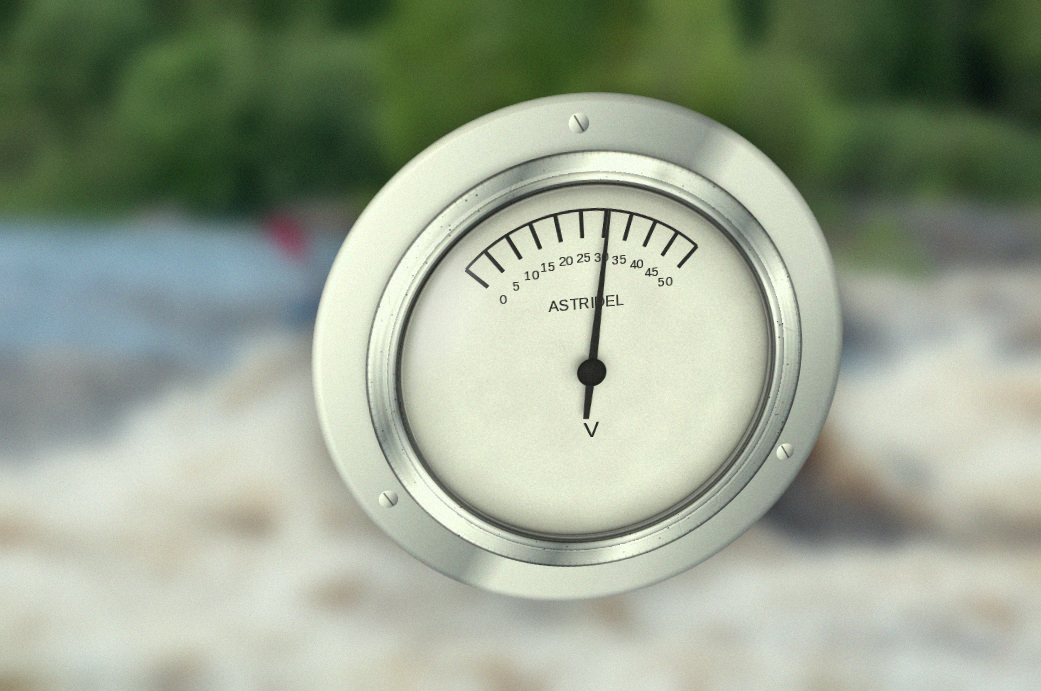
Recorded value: 30 V
